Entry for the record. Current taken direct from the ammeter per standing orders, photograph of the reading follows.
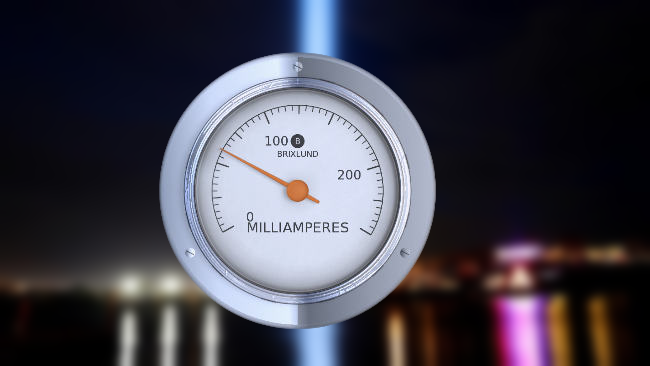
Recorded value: 60 mA
